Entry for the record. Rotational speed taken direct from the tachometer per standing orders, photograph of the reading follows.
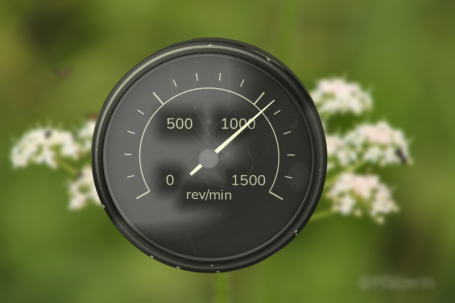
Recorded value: 1050 rpm
